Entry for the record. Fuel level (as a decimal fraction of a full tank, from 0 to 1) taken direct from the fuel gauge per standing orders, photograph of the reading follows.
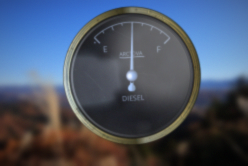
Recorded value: 0.5
